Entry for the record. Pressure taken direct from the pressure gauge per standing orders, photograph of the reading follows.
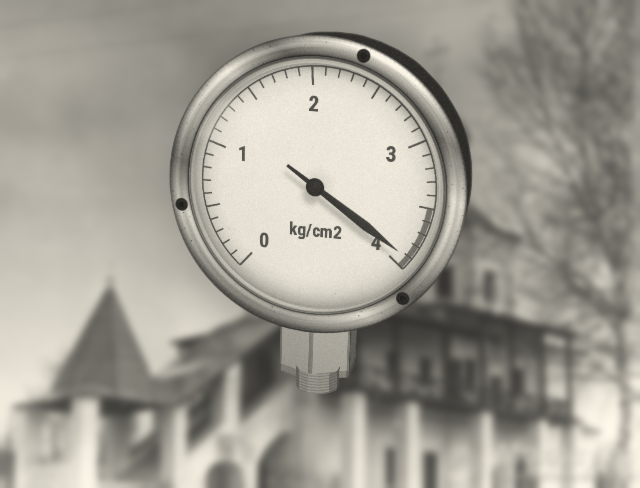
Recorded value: 3.9 kg/cm²
